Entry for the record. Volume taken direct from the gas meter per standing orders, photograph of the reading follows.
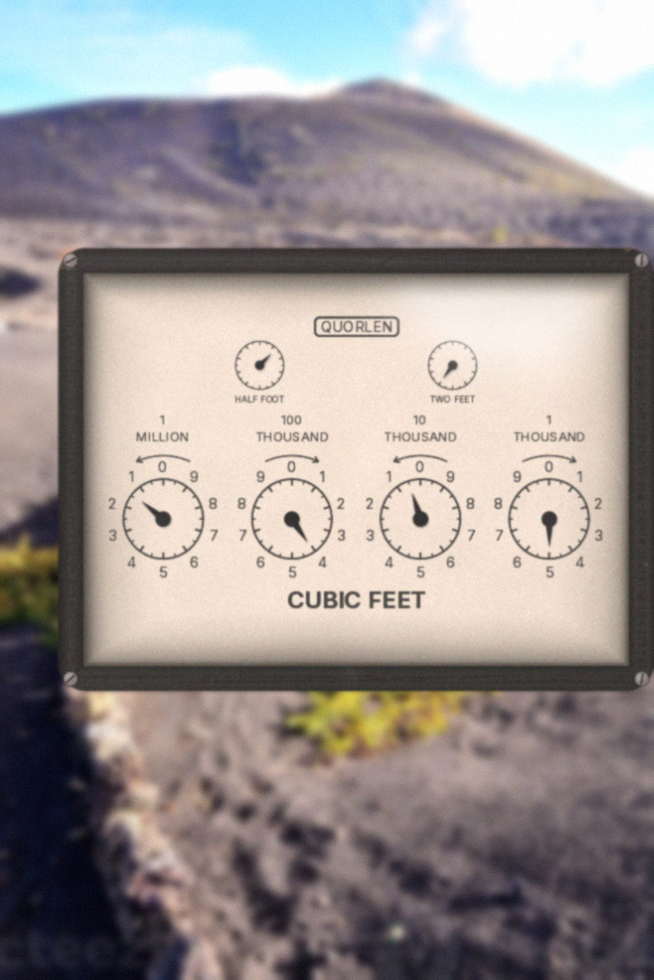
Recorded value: 140500 ft³
